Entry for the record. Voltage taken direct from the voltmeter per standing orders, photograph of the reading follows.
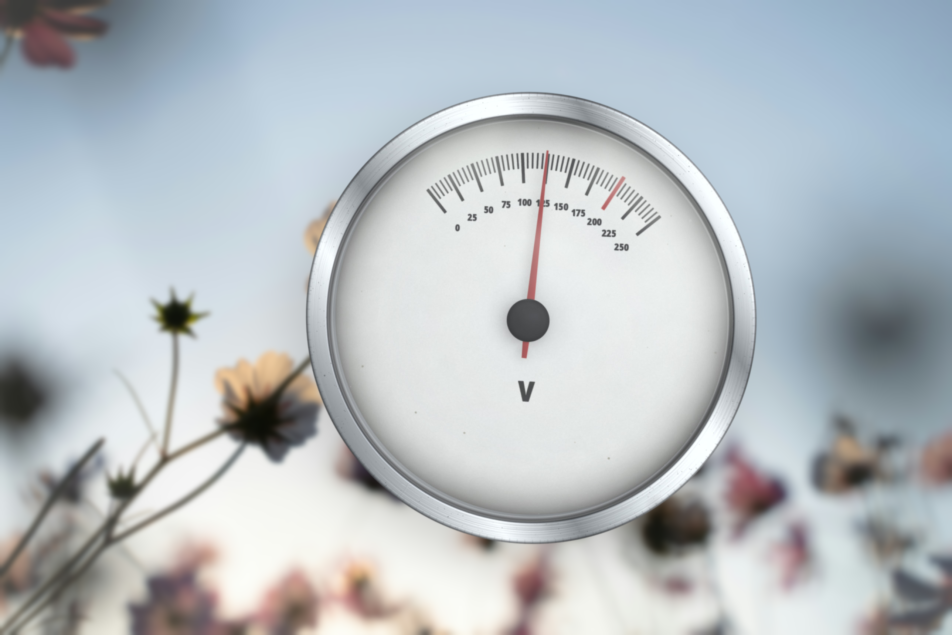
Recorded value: 125 V
